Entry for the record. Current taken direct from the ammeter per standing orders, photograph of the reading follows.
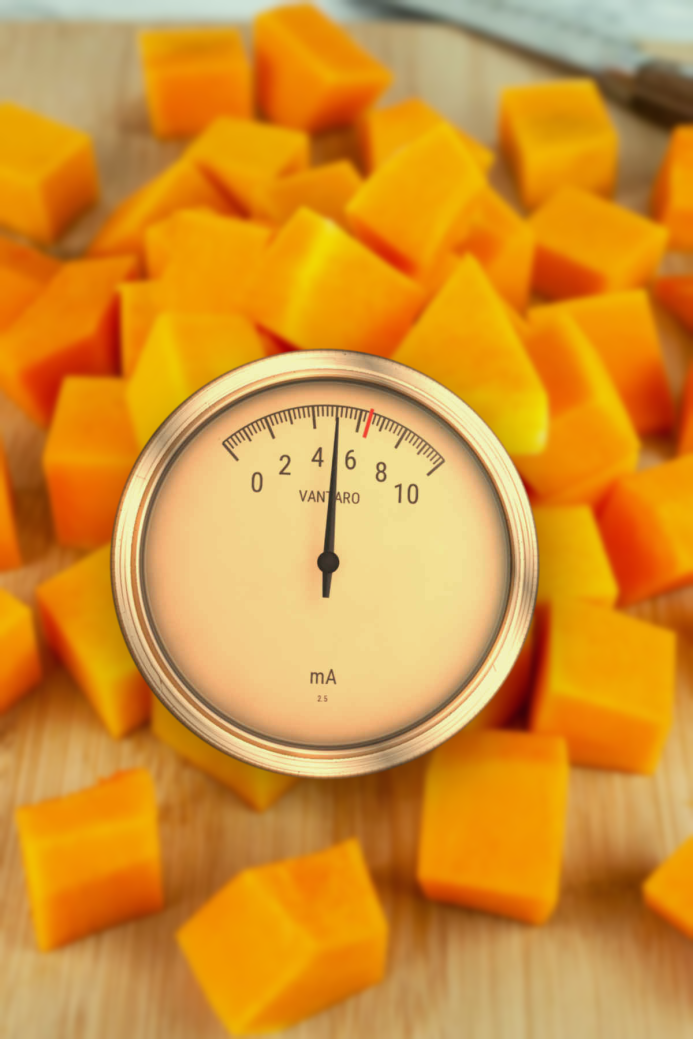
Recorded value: 5 mA
